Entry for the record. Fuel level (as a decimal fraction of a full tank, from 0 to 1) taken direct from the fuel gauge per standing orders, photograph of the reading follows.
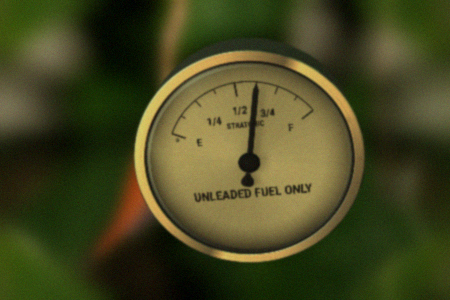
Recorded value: 0.625
